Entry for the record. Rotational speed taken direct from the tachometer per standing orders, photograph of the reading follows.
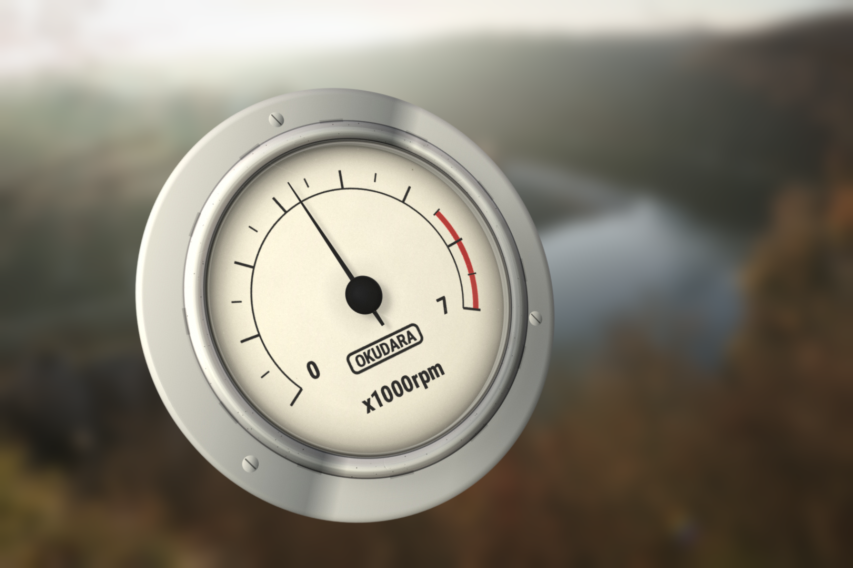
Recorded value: 3250 rpm
